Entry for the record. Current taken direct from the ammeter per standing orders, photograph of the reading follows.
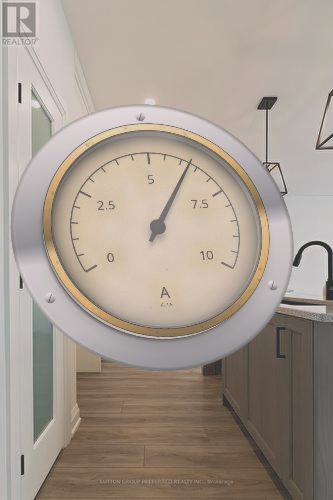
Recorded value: 6.25 A
